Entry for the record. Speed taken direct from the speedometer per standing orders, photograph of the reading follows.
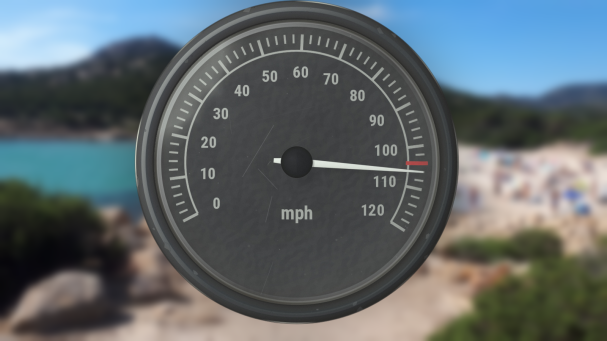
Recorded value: 106 mph
